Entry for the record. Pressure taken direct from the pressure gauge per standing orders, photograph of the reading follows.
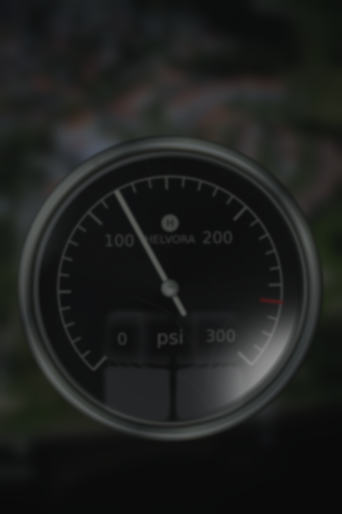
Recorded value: 120 psi
